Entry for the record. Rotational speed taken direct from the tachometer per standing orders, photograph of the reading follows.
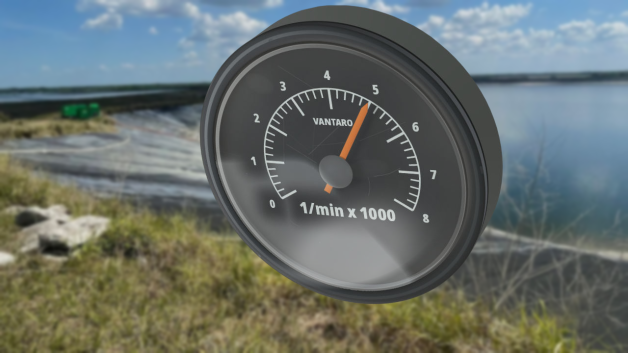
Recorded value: 5000 rpm
